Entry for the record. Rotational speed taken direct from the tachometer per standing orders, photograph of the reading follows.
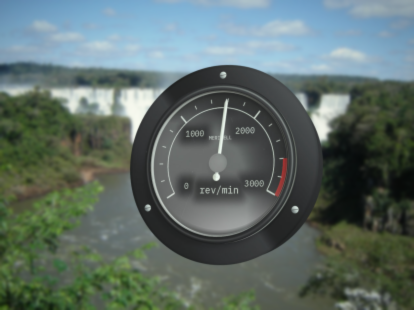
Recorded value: 1600 rpm
